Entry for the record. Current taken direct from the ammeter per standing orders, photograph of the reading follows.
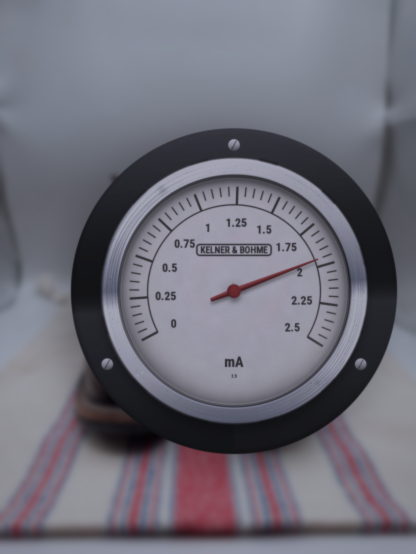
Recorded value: 1.95 mA
